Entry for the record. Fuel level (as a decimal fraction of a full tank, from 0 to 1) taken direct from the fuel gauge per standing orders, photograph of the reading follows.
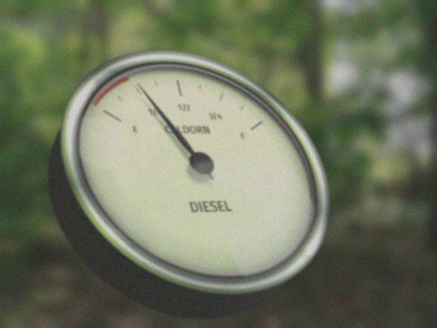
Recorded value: 0.25
